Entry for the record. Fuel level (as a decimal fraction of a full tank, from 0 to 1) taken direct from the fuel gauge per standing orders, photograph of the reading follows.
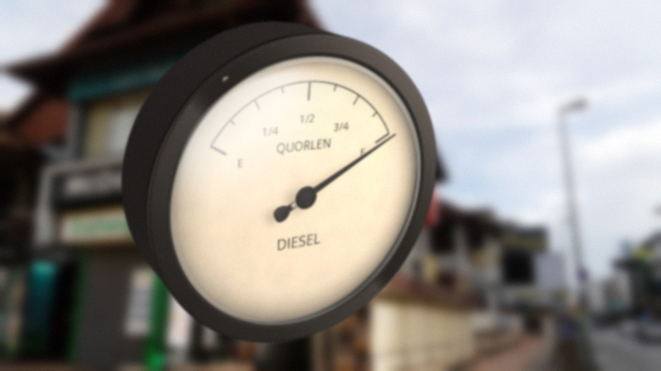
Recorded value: 1
